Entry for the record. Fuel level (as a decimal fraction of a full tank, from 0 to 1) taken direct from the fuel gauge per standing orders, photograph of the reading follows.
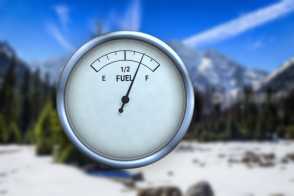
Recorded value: 0.75
